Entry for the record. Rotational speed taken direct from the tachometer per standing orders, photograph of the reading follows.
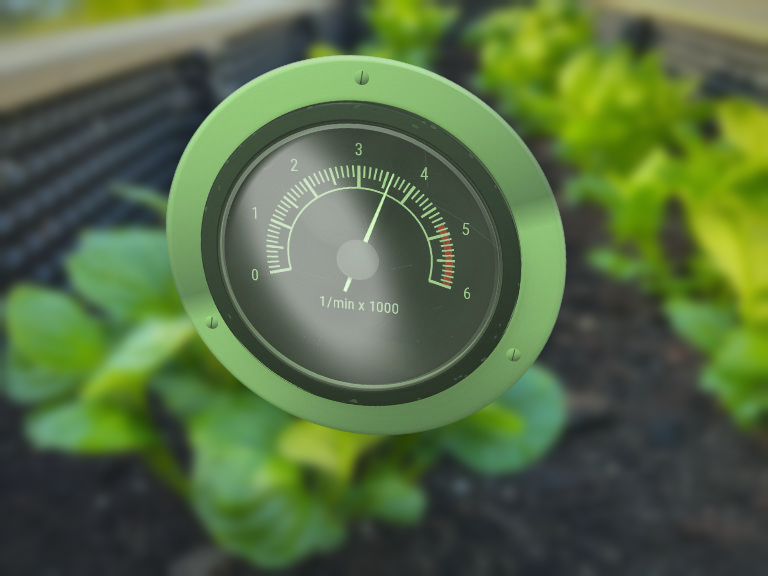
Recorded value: 3600 rpm
